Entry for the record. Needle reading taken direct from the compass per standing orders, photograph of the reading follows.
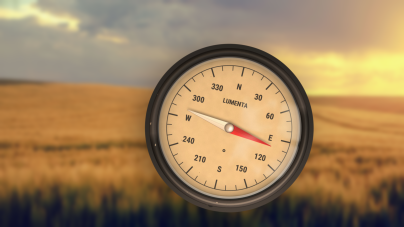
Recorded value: 100 °
